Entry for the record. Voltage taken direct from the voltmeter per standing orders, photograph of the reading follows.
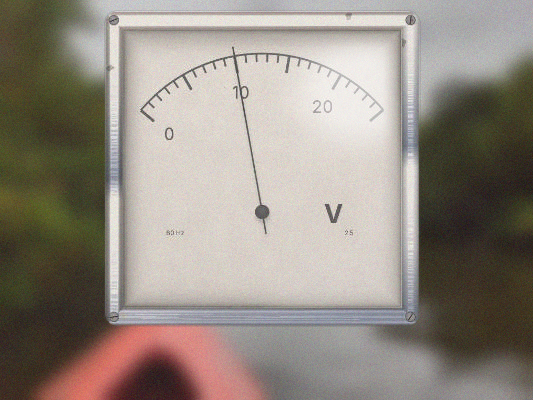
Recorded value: 10 V
